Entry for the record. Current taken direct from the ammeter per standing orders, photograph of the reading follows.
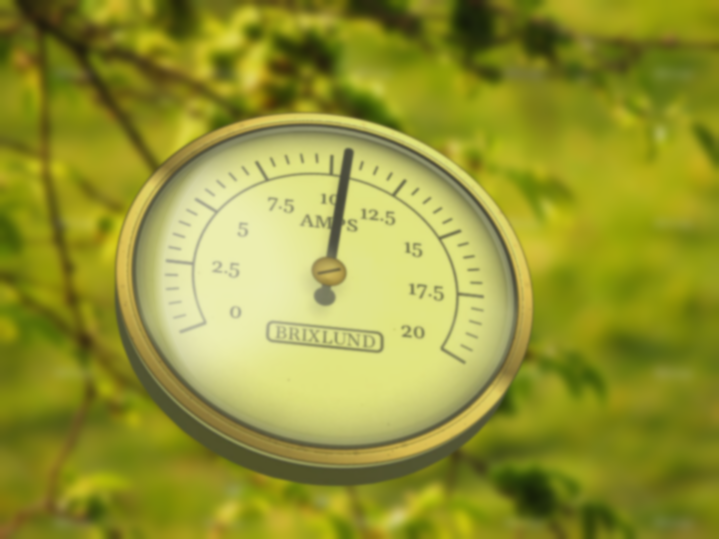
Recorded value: 10.5 A
